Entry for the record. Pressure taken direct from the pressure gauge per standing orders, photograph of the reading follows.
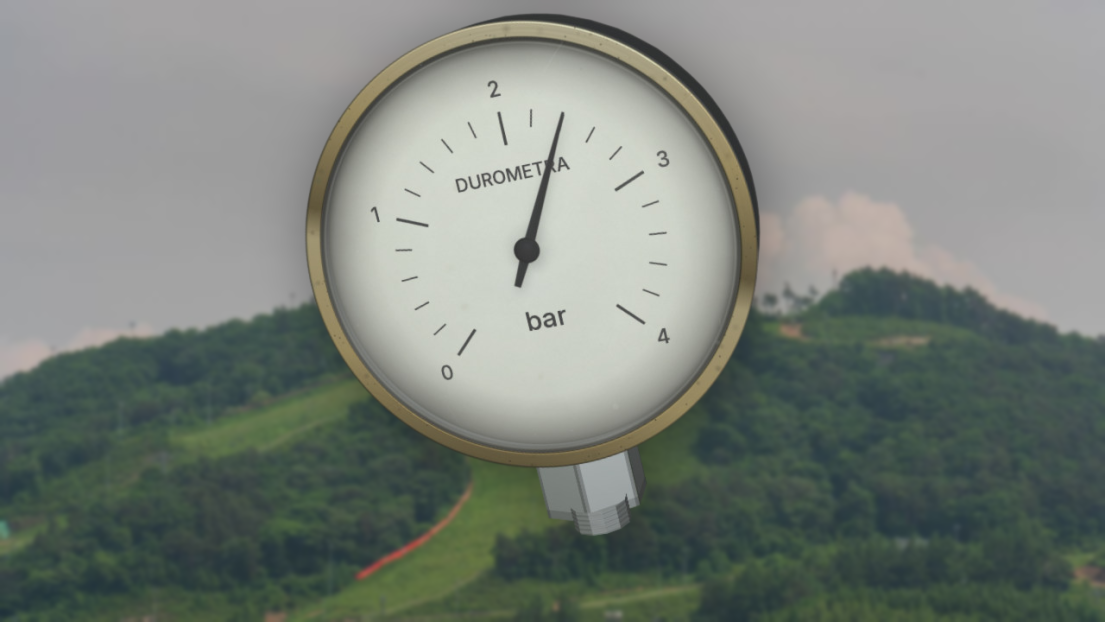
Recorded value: 2.4 bar
